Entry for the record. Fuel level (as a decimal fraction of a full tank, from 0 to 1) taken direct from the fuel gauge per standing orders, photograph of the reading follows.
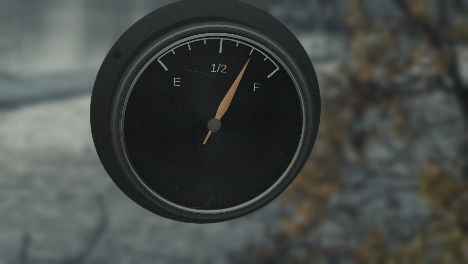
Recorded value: 0.75
